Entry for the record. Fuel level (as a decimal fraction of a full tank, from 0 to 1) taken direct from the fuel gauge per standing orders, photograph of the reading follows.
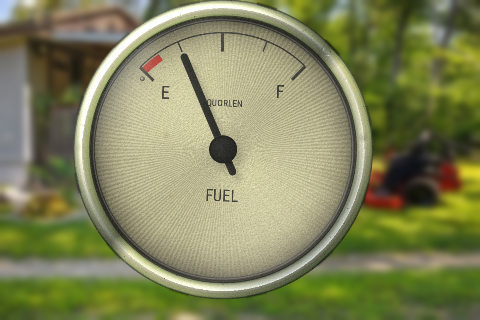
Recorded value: 0.25
